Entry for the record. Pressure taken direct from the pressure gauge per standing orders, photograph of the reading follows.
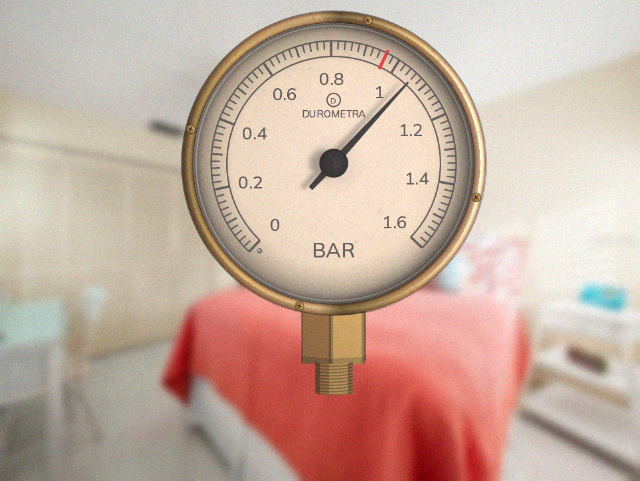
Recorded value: 1.06 bar
